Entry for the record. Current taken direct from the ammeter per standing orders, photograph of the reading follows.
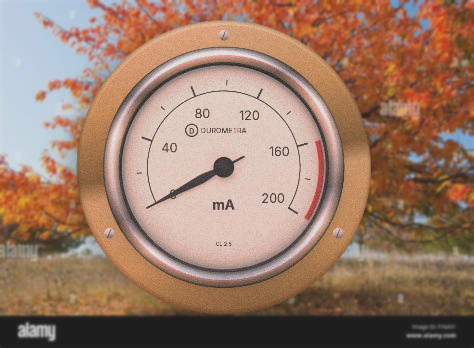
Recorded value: 0 mA
